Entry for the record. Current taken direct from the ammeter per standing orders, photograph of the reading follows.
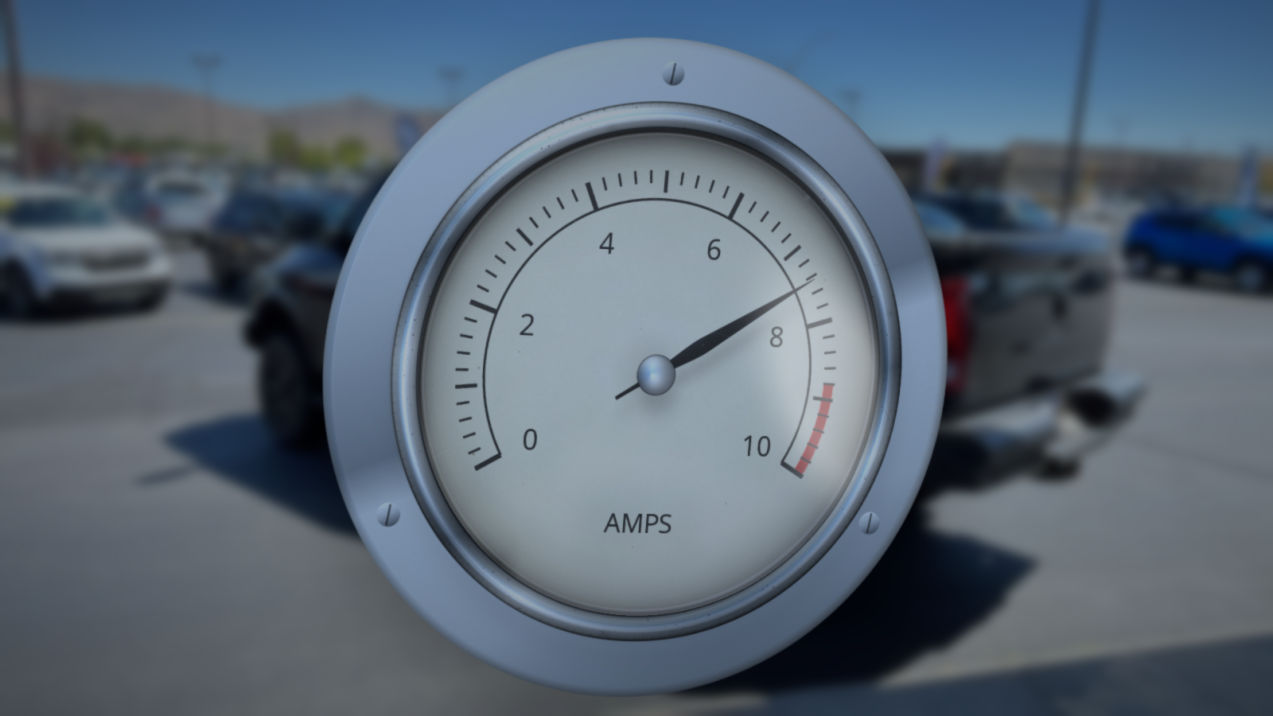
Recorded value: 7.4 A
